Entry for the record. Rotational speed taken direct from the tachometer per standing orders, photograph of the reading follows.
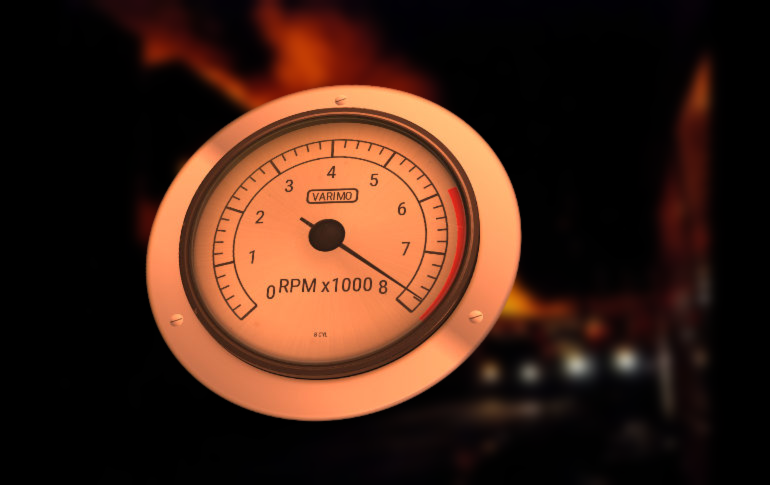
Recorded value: 7800 rpm
